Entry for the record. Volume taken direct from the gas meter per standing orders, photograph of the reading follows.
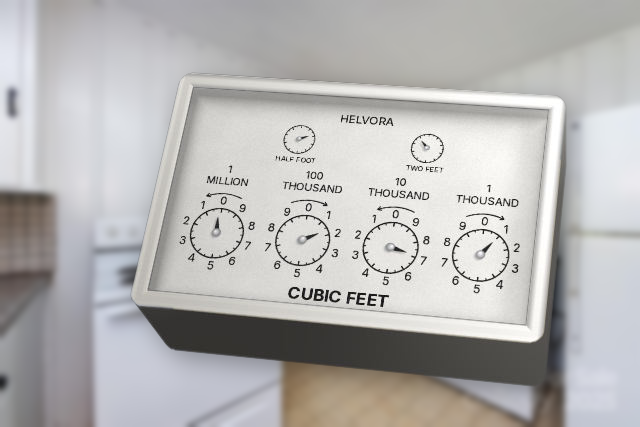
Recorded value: 17100 ft³
